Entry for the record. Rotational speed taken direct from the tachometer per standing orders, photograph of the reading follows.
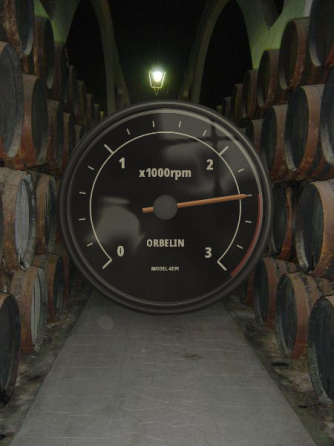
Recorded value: 2400 rpm
